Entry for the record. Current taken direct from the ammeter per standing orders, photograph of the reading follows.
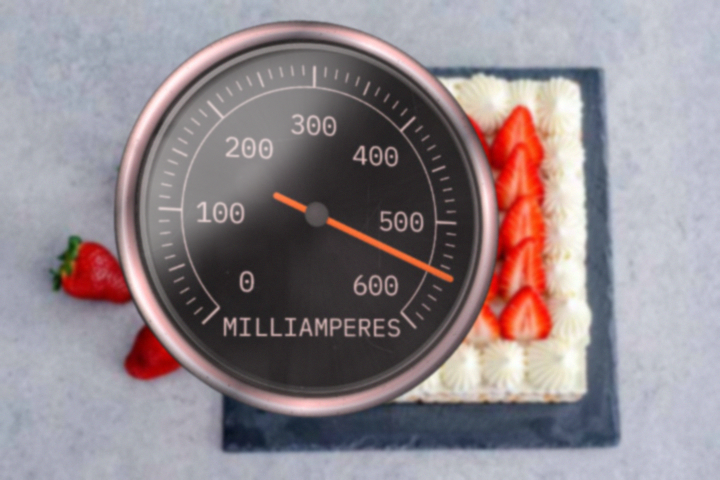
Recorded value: 550 mA
